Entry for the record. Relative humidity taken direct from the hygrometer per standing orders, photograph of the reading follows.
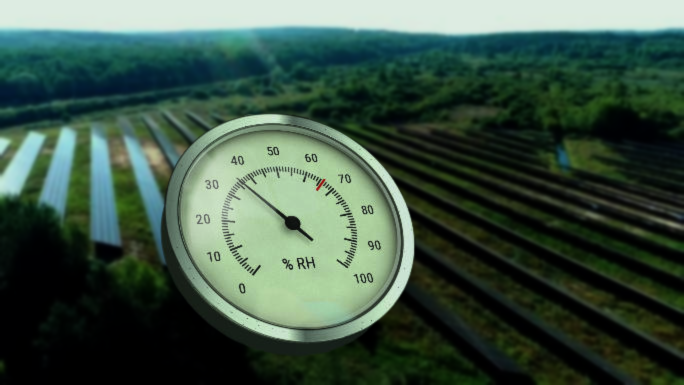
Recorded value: 35 %
